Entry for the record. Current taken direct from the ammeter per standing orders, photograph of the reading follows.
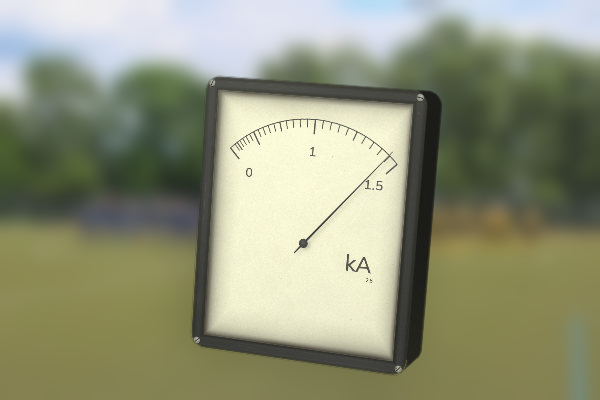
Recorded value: 1.45 kA
